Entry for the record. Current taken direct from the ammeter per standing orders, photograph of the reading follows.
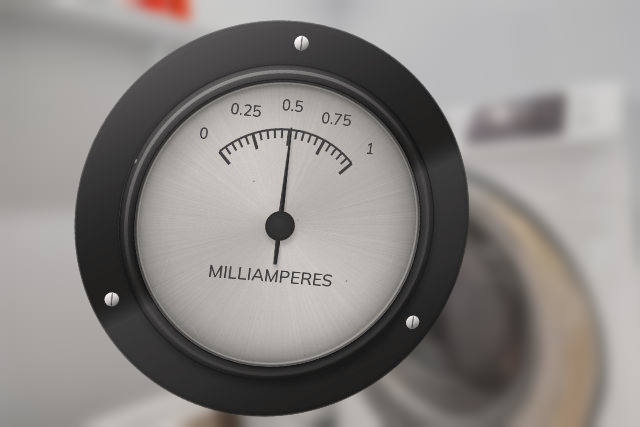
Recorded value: 0.5 mA
